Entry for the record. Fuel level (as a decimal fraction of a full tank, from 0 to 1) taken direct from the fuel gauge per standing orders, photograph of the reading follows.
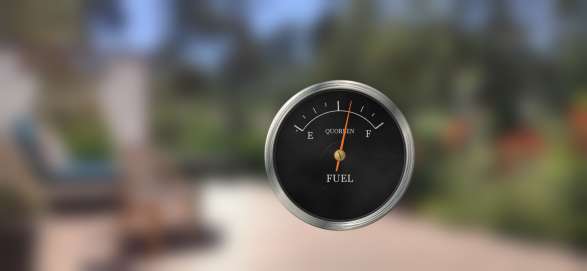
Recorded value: 0.625
